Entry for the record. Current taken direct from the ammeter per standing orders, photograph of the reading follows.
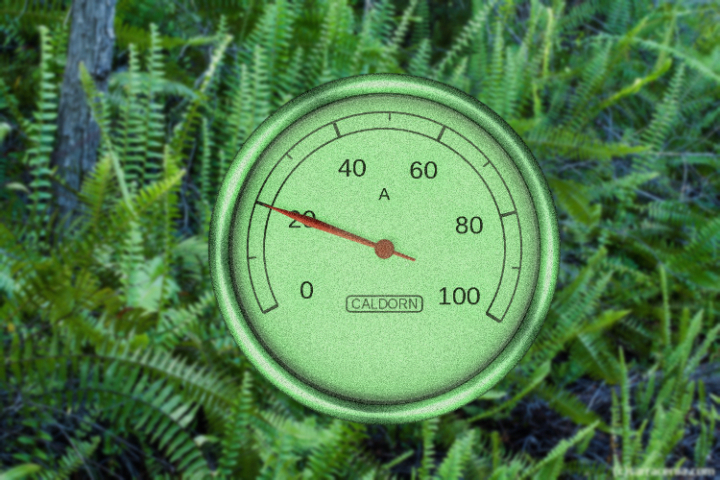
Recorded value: 20 A
